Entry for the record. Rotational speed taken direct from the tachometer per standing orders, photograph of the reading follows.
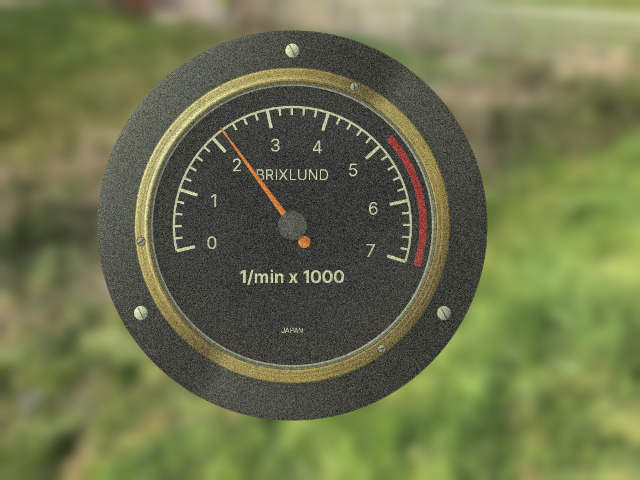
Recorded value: 2200 rpm
